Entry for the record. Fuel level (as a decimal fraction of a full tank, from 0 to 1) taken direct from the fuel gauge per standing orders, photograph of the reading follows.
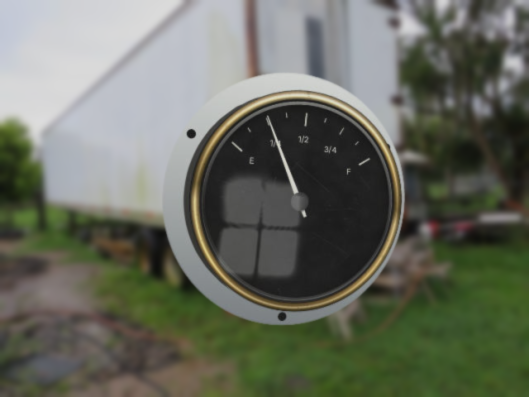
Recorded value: 0.25
